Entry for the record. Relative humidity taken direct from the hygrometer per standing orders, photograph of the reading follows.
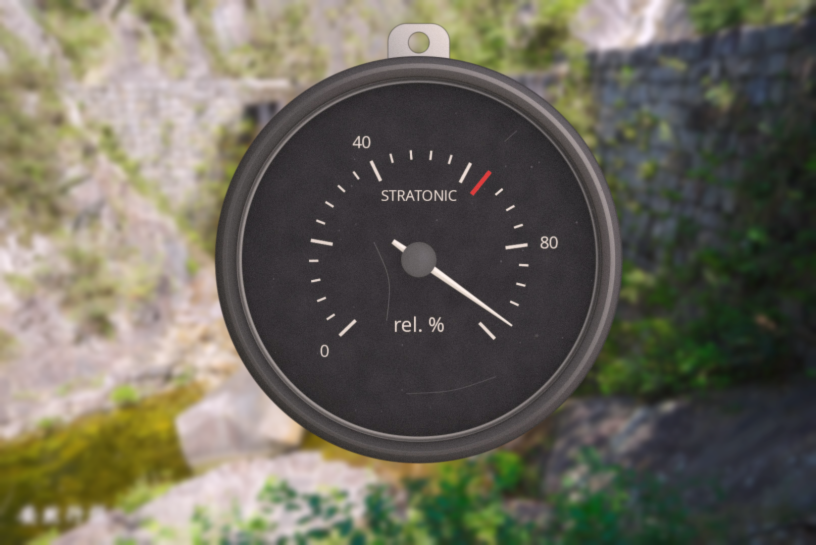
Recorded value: 96 %
